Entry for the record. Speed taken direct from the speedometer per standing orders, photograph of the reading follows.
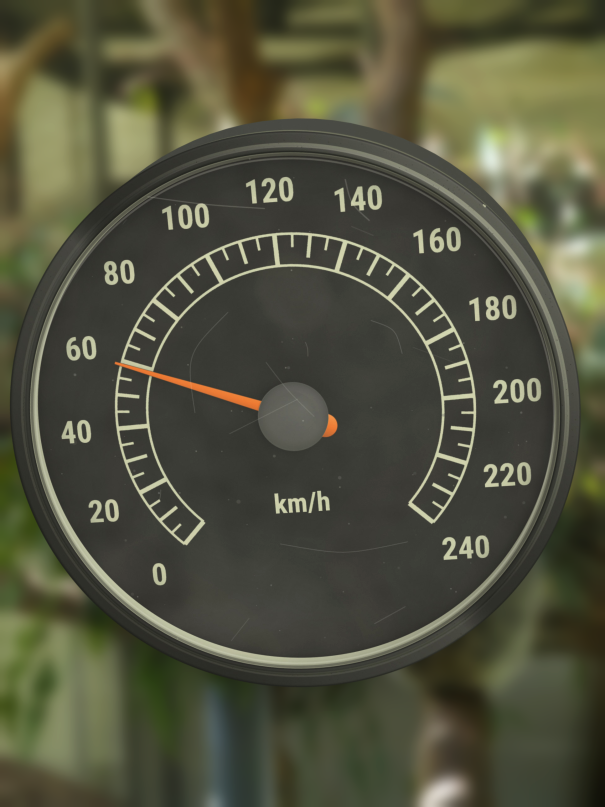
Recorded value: 60 km/h
